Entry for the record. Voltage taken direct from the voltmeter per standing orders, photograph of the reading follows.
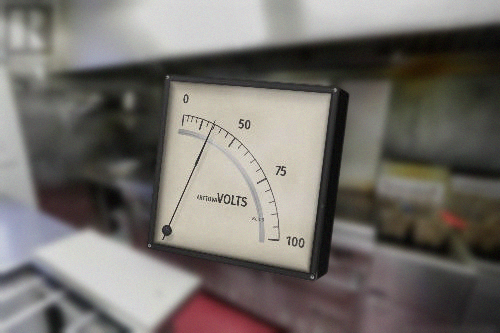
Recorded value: 35 V
